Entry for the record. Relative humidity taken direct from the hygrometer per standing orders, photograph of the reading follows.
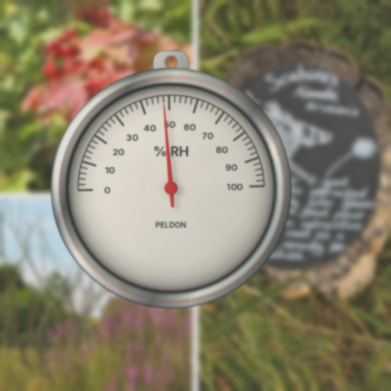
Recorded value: 48 %
